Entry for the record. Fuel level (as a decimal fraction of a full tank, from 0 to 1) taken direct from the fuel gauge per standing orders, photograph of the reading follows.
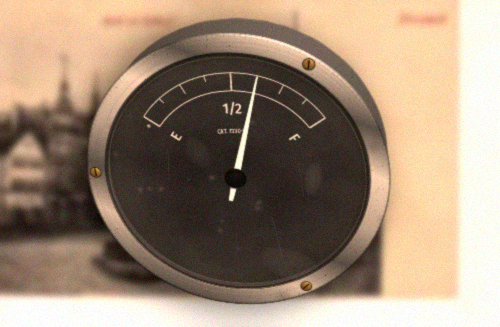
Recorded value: 0.625
